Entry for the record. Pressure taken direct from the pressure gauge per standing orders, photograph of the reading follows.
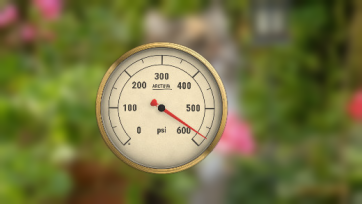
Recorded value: 575 psi
